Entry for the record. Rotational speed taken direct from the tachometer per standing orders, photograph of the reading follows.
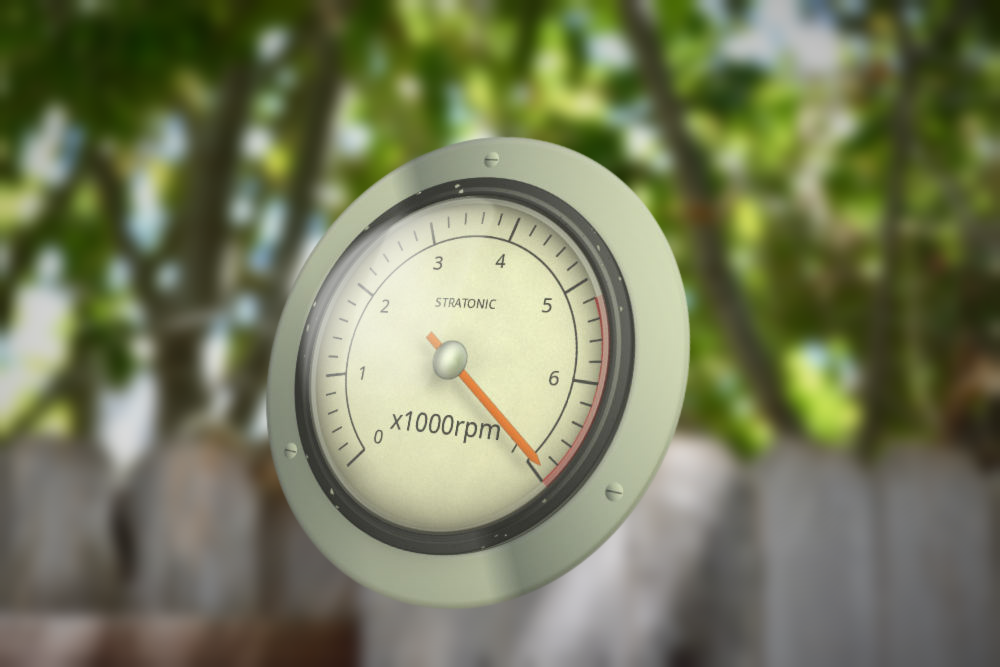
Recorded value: 6900 rpm
